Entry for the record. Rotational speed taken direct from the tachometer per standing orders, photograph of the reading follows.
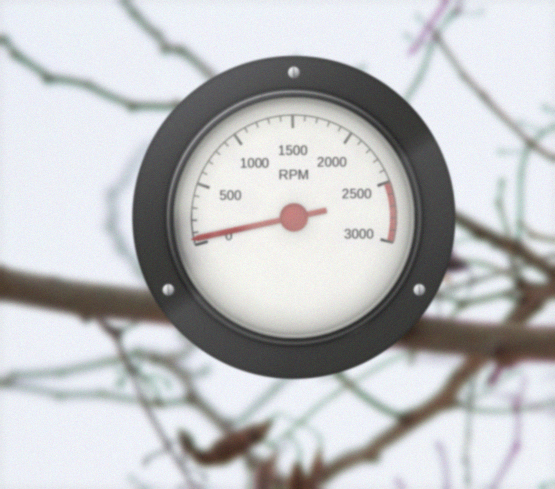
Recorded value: 50 rpm
